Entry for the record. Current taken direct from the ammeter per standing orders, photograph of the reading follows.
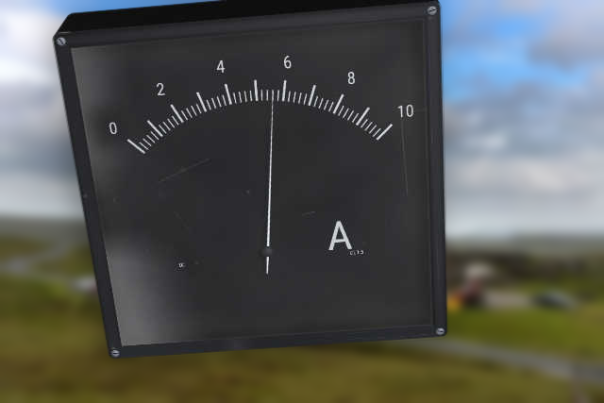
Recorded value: 5.6 A
